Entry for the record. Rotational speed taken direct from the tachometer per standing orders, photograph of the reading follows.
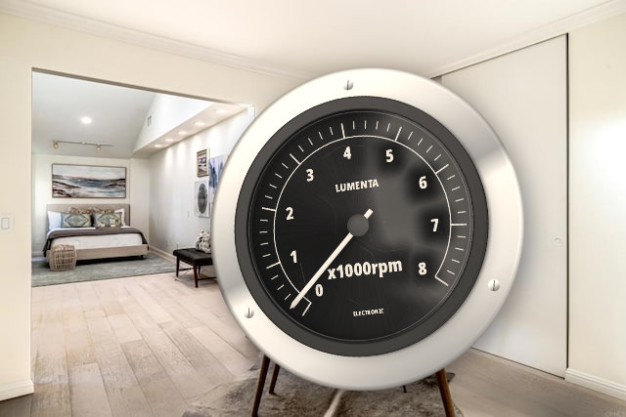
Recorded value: 200 rpm
